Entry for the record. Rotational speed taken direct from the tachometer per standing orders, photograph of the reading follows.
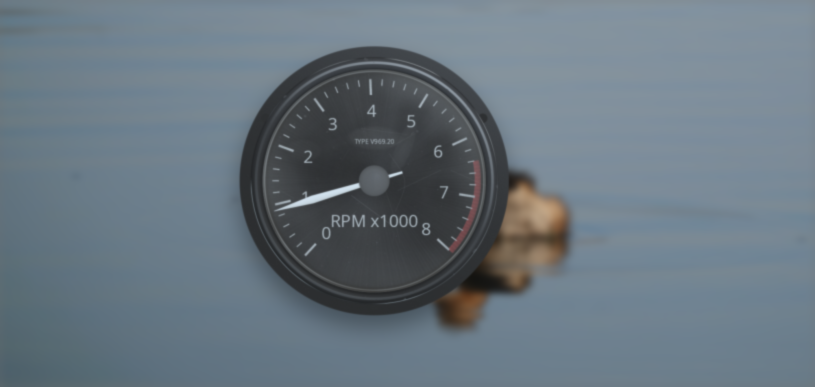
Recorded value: 900 rpm
